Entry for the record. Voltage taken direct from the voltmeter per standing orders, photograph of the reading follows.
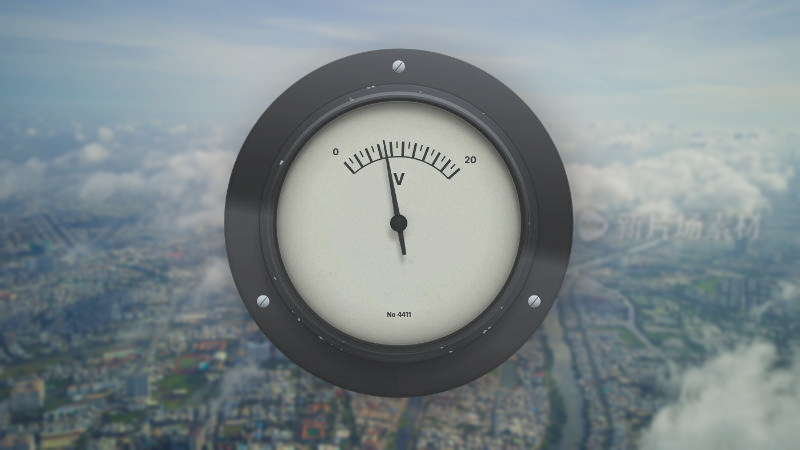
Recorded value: 7 V
